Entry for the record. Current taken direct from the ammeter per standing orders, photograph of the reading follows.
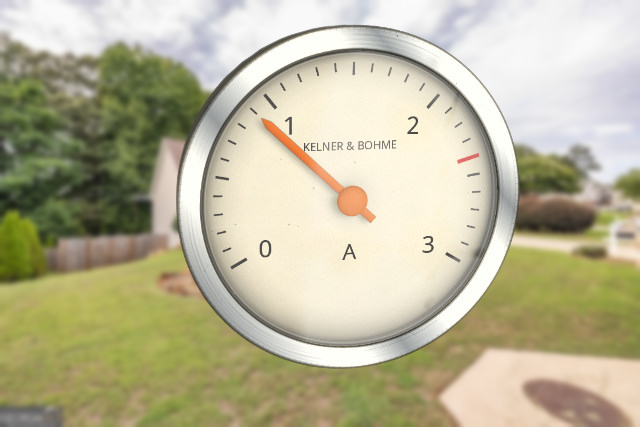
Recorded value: 0.9 A
